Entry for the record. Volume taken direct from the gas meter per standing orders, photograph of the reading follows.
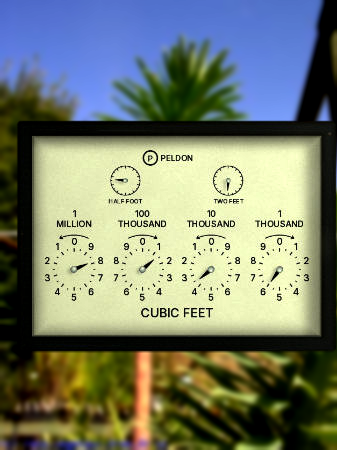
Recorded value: 813600 ft³
